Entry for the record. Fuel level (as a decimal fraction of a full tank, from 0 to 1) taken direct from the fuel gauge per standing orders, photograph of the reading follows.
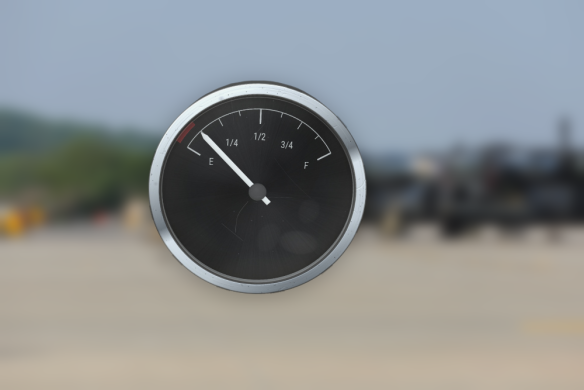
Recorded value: 0.125
